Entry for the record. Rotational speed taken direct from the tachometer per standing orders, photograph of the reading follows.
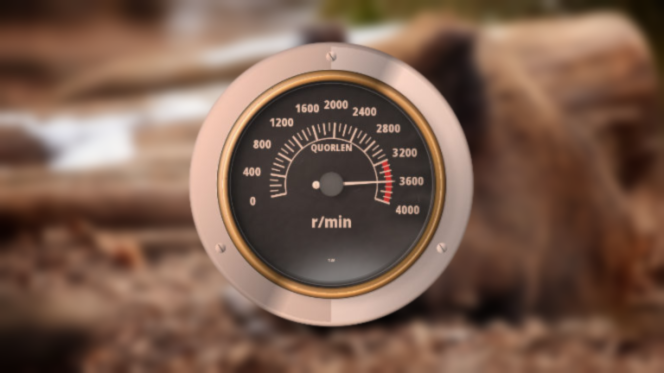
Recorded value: 3600 rpm
